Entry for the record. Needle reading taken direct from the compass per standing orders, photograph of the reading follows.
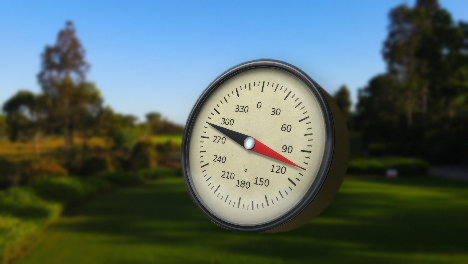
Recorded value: 105 °
